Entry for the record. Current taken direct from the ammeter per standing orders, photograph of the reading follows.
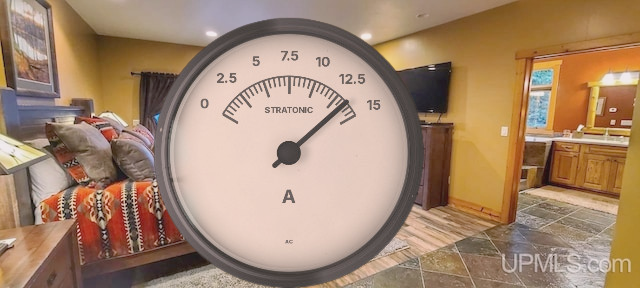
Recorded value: 13.5 A
